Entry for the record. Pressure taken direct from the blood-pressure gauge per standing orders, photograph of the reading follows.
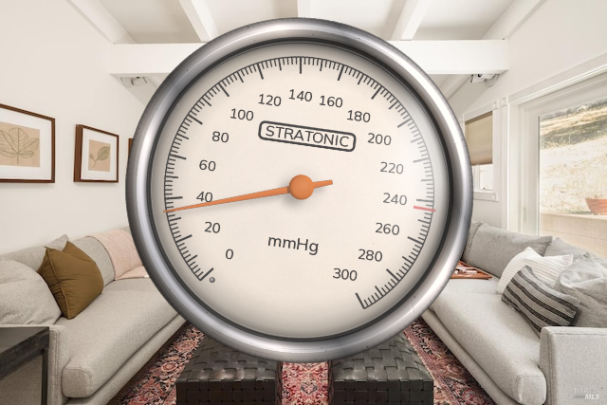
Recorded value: 34 mmHg
